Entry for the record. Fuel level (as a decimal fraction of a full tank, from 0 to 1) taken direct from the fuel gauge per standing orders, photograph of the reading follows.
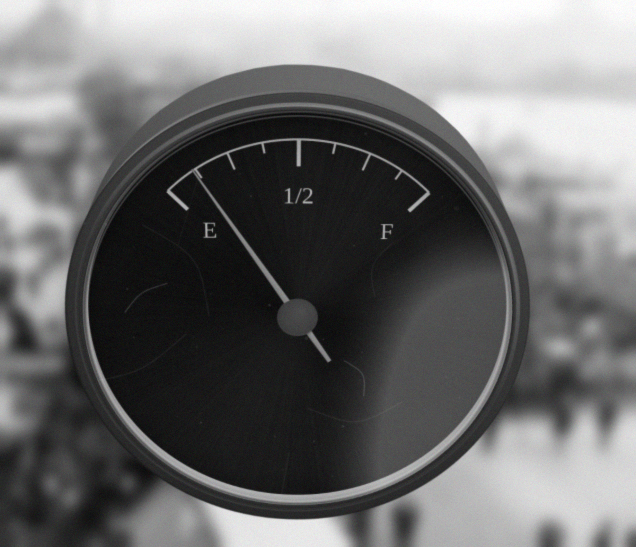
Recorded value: 0.125
